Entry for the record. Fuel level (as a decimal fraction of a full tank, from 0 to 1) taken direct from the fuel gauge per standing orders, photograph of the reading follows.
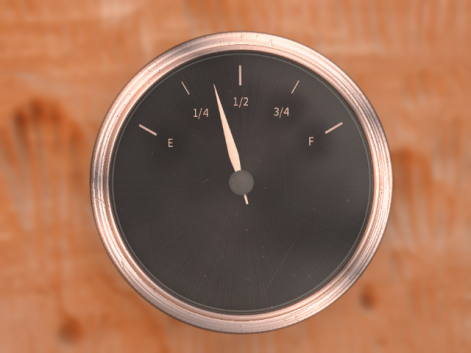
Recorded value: 0.375
